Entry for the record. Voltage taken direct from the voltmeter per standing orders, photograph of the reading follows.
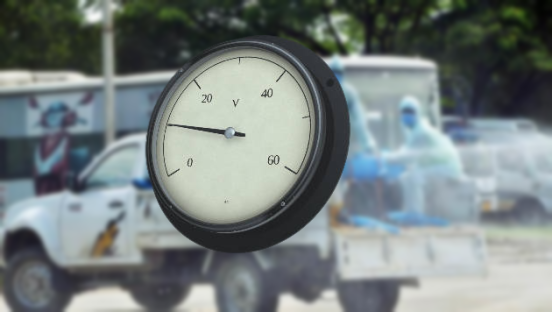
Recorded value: 10 V
